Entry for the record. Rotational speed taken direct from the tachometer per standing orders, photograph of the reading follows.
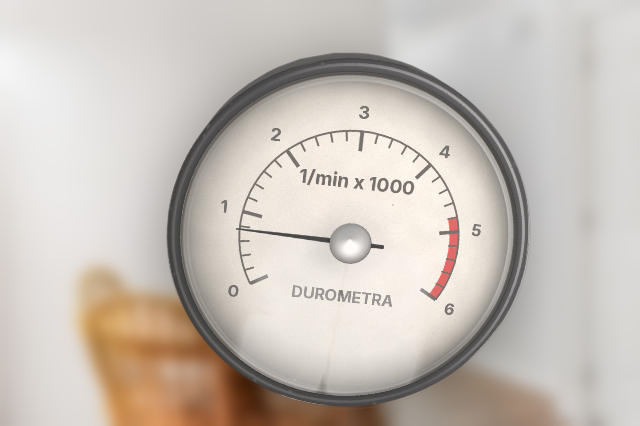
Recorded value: 800 rpm
